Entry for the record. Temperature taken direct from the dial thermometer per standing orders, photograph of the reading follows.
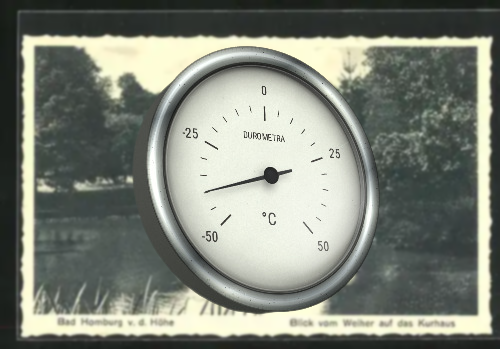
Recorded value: -40 °C
